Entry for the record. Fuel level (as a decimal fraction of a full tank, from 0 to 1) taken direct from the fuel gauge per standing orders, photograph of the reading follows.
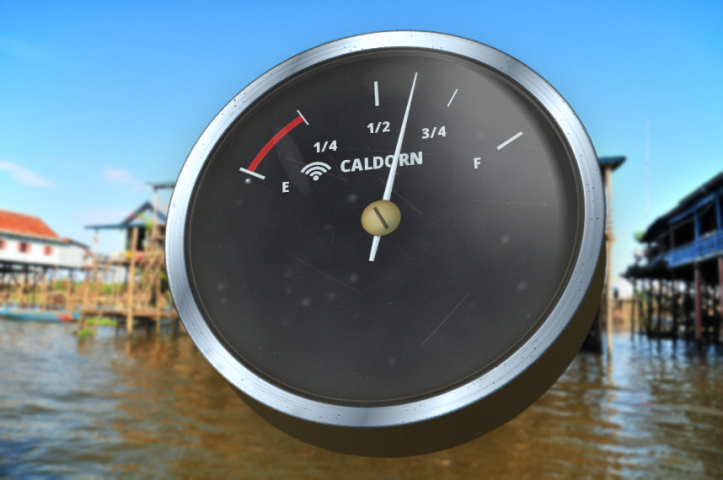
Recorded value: 0.625
